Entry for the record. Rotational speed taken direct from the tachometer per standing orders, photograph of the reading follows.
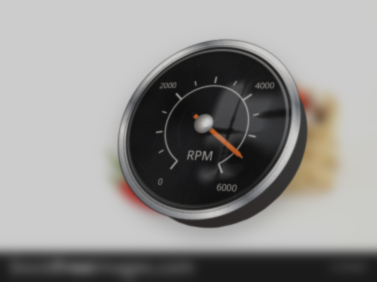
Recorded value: 5500 rpm
